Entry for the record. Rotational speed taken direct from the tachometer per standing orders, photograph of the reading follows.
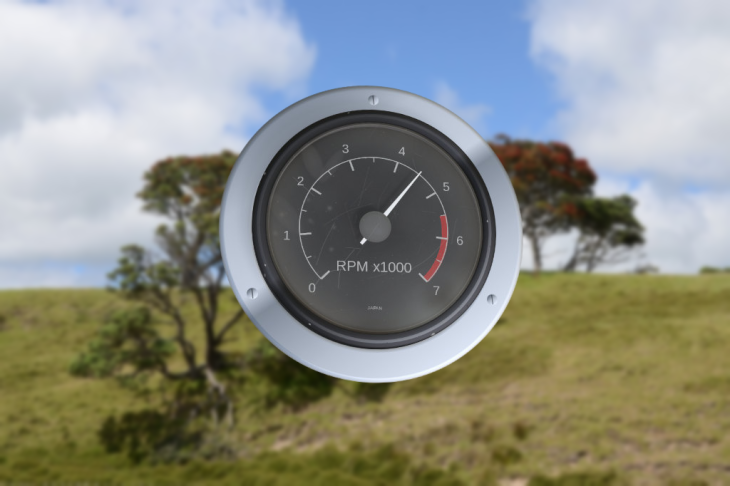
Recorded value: 4500 rpm
